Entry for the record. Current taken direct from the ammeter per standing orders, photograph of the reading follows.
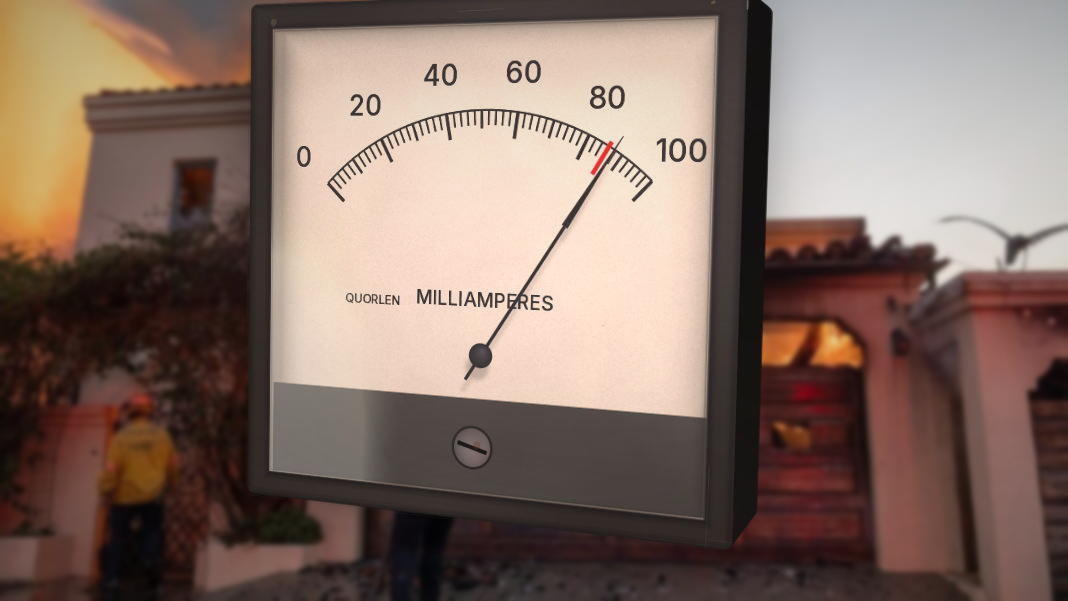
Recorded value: 88 mA
